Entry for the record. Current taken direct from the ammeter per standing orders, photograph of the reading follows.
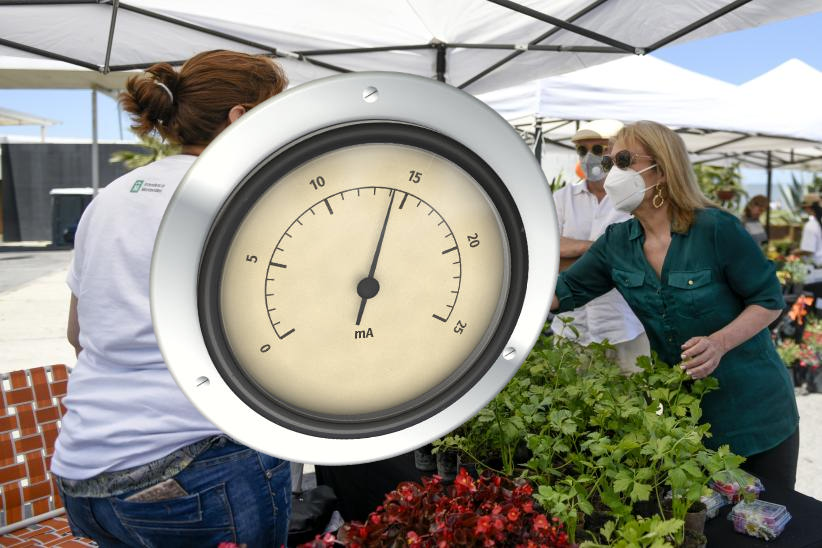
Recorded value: 14 mA
